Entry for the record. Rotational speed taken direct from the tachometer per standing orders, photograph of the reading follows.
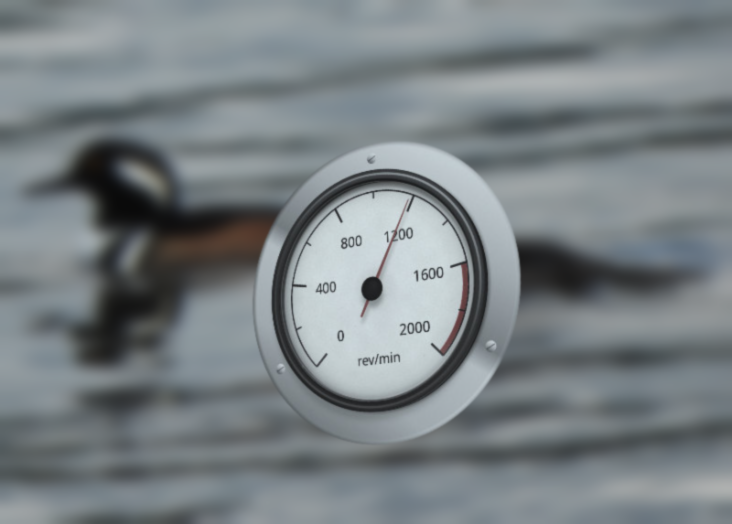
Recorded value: 1200 rpm
